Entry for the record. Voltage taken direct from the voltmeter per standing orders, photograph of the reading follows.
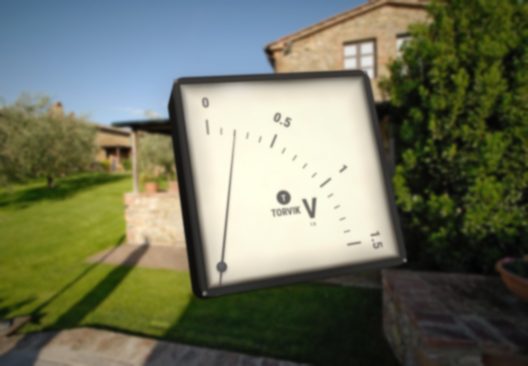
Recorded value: 0.2 V
